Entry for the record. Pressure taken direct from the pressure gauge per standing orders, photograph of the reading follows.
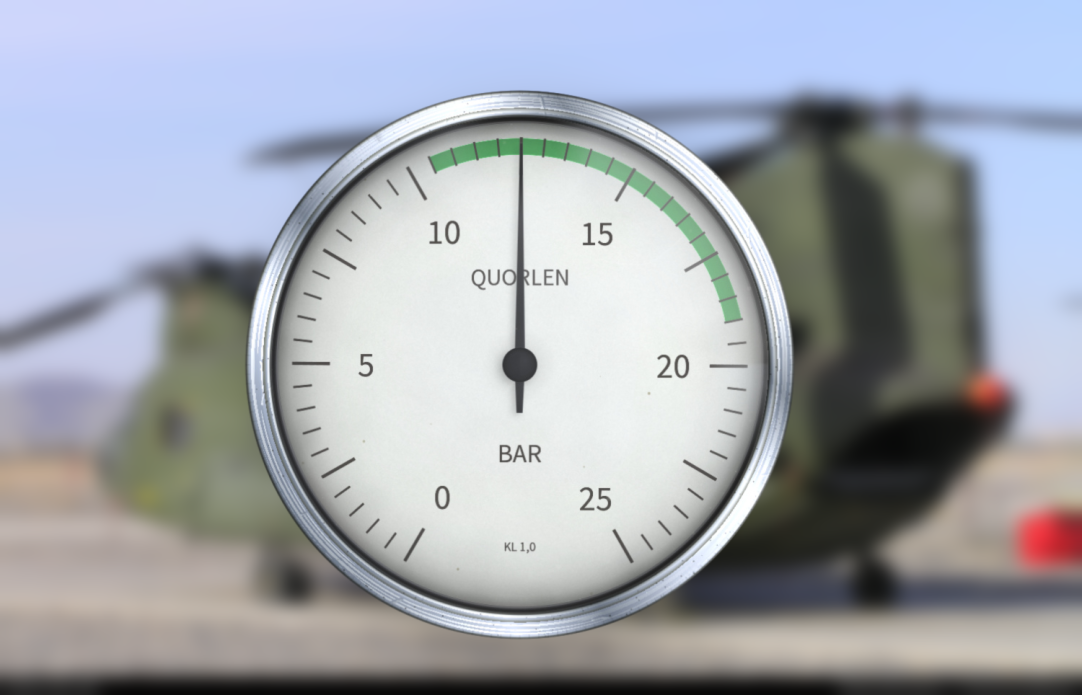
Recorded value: 12.5 bar
